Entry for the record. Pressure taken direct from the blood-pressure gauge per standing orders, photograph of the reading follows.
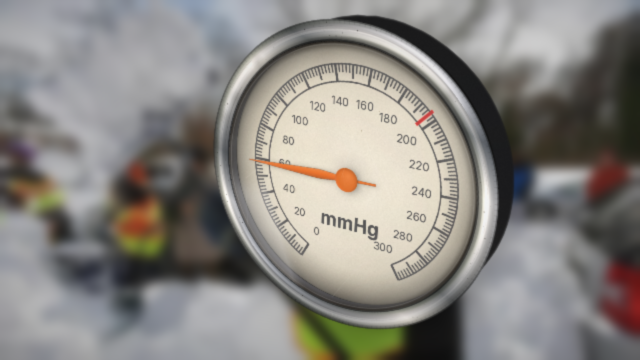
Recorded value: 60 mmHg
